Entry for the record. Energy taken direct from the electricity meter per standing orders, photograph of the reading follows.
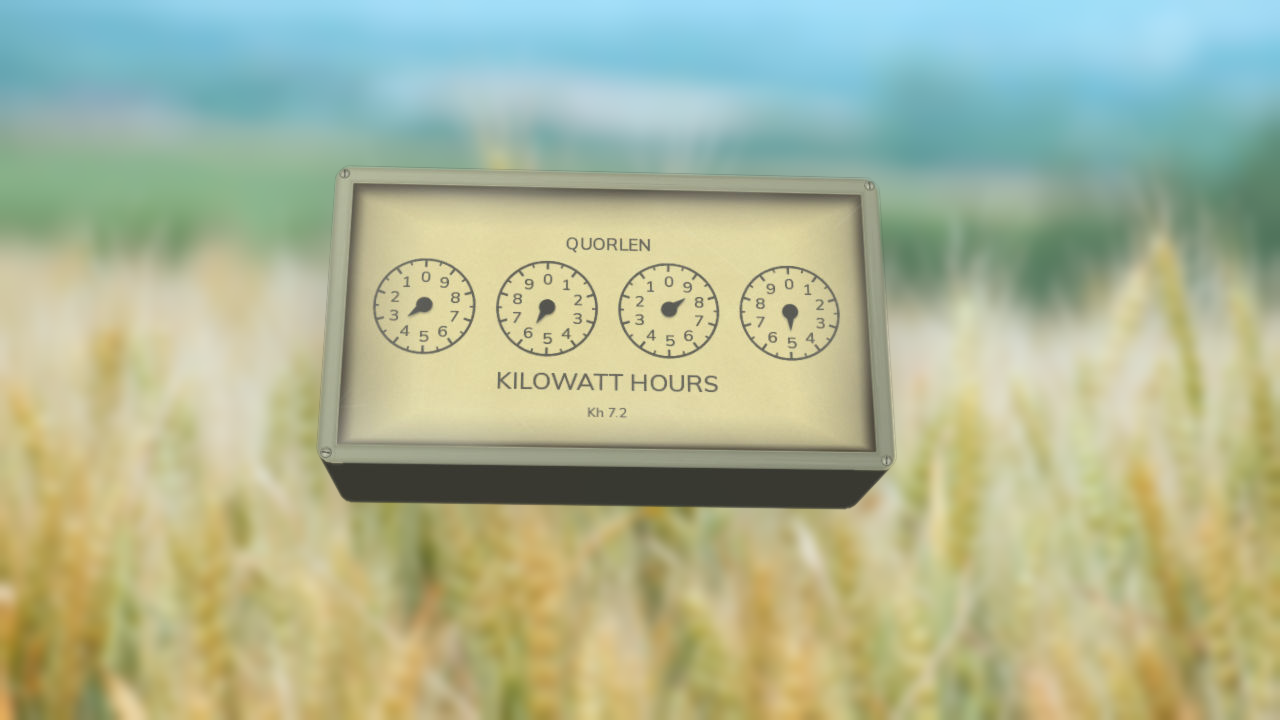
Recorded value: 3585 kWh
